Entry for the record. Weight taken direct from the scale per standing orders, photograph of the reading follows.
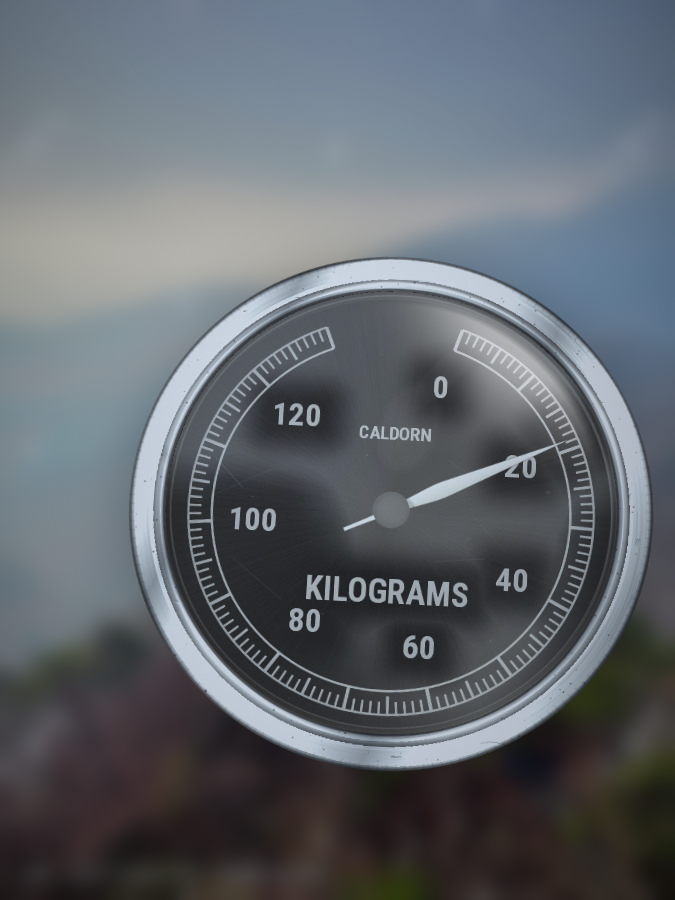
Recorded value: 19 kg
